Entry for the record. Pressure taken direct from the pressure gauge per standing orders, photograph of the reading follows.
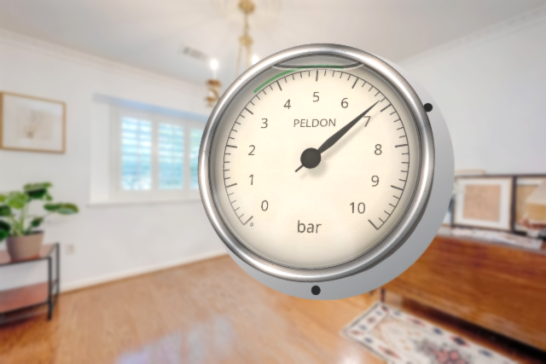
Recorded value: 6.8 bar
